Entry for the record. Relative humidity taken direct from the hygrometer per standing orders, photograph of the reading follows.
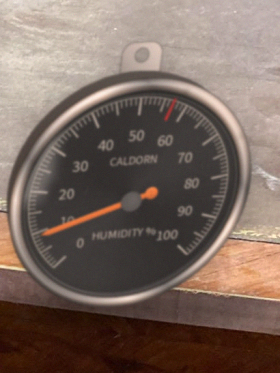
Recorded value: 10 %
